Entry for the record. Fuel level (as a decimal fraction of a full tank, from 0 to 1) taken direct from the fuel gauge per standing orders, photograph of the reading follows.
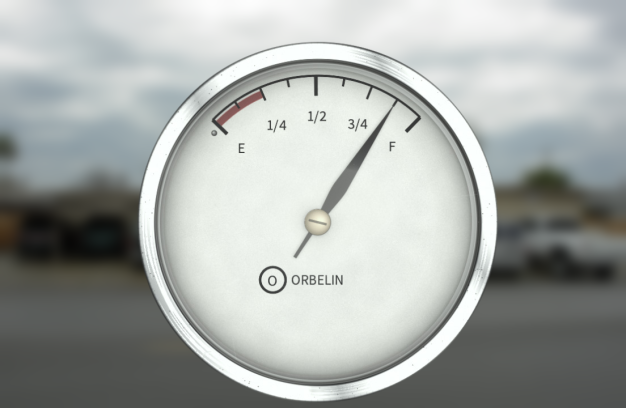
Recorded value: 0.875
